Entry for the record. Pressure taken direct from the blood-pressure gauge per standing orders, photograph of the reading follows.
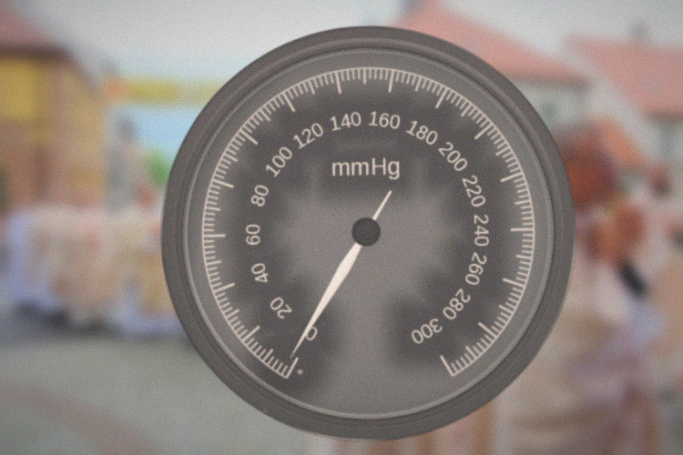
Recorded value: 2 mmHg
